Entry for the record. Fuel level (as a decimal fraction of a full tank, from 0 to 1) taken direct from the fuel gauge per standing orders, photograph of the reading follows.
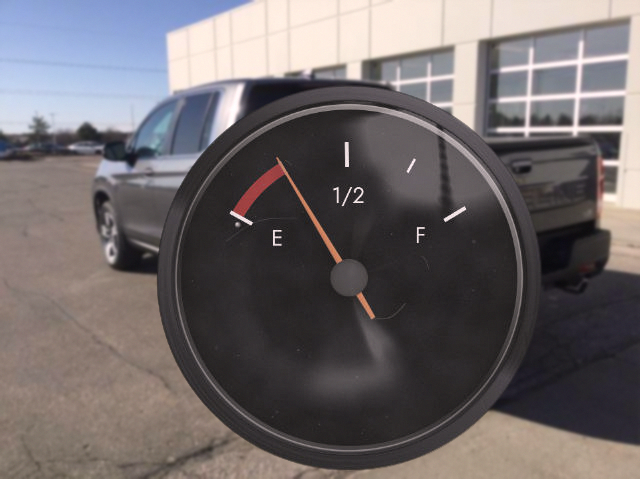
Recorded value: 0.25
